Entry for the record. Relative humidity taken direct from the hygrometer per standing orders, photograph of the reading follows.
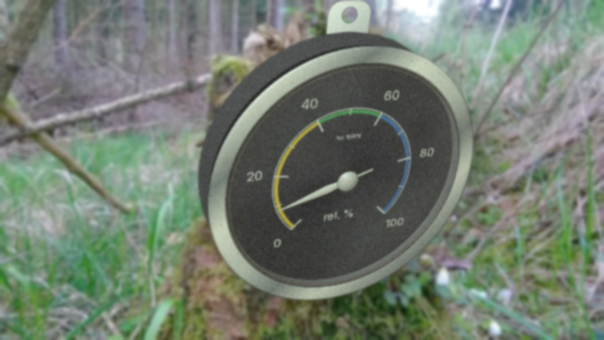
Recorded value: 10 %
